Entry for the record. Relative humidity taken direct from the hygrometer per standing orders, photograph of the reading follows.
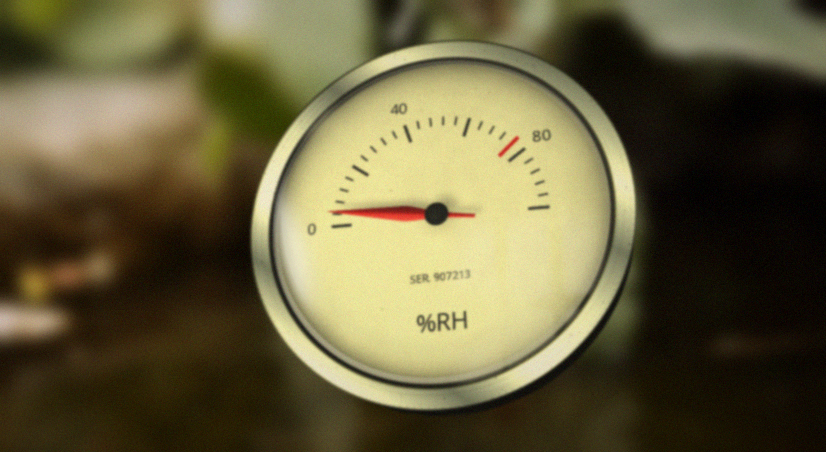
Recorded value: 4 %
